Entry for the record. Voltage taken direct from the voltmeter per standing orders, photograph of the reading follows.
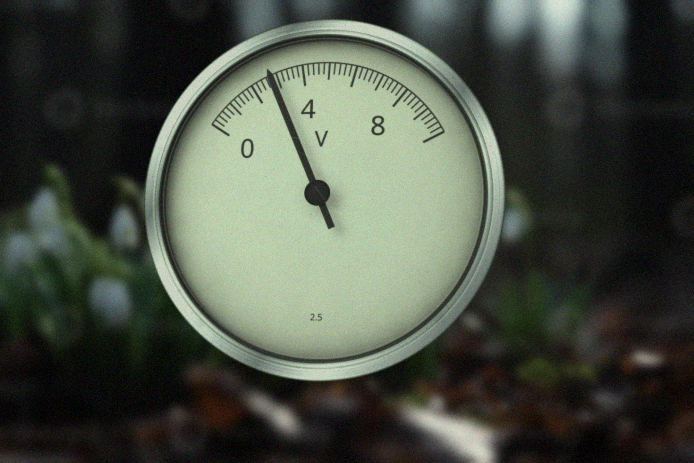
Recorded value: 2.8 V
